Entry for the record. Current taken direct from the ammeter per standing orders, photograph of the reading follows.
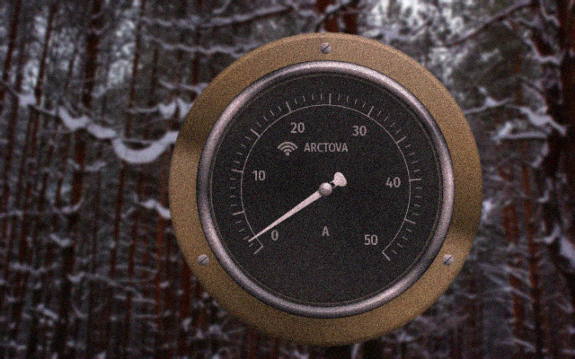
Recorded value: 1.5 A
